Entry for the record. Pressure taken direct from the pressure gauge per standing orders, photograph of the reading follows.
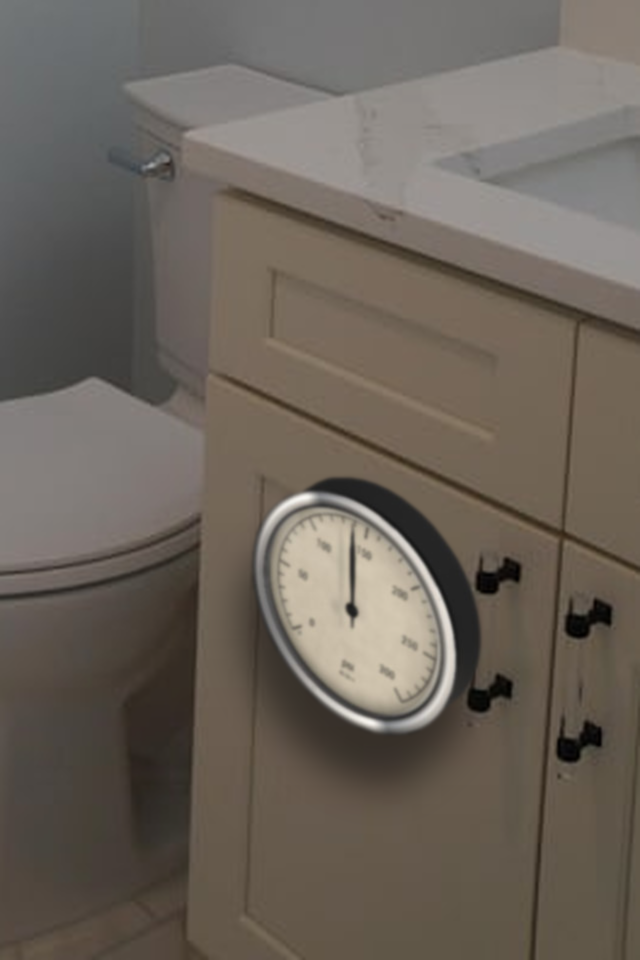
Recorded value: 140 psi
